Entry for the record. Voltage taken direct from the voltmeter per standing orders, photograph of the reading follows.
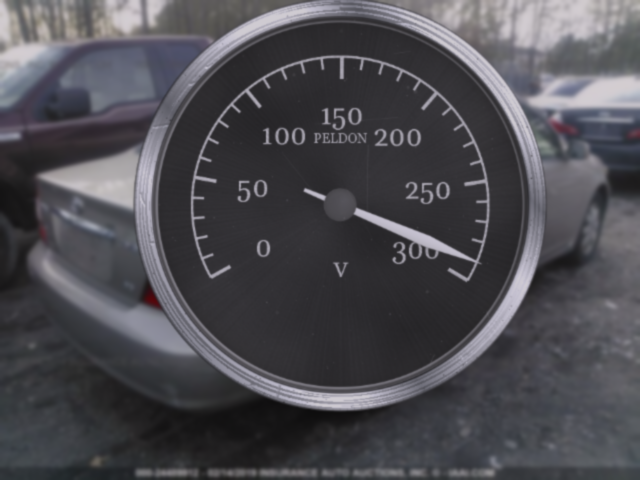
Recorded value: 290 V
